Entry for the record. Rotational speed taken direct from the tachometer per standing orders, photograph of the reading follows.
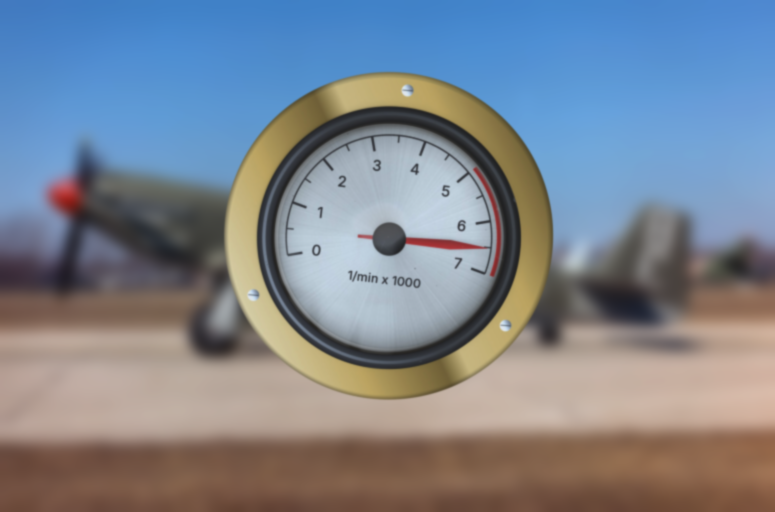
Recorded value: 6500 rpm
